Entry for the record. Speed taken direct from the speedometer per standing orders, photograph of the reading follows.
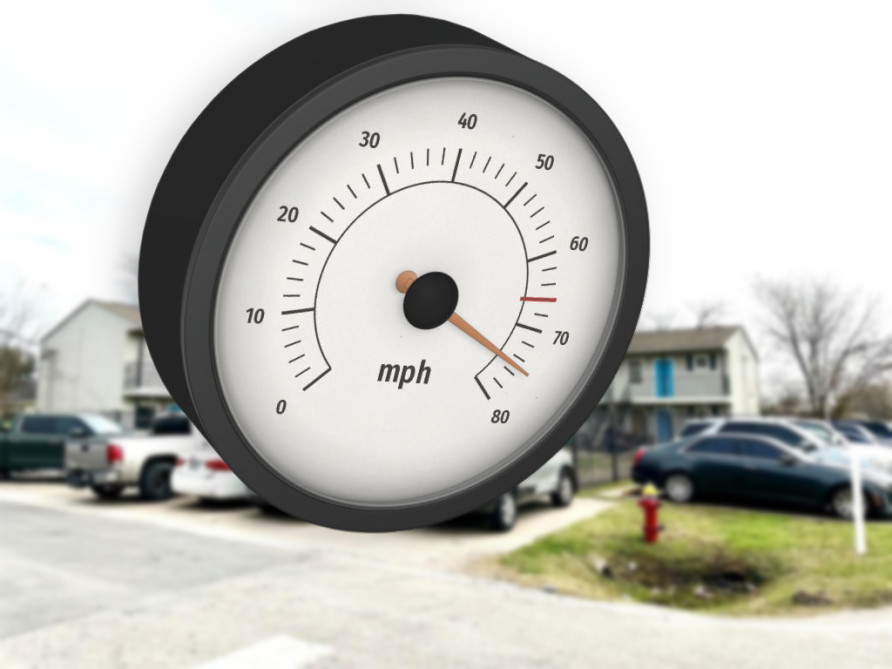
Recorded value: 75 mph
